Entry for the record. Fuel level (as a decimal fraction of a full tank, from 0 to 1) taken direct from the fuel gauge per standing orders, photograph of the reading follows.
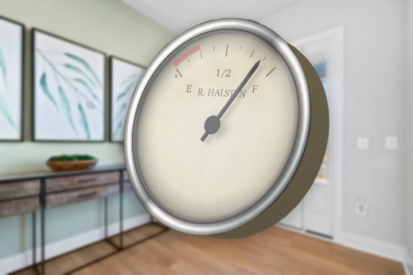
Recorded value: 0.875
